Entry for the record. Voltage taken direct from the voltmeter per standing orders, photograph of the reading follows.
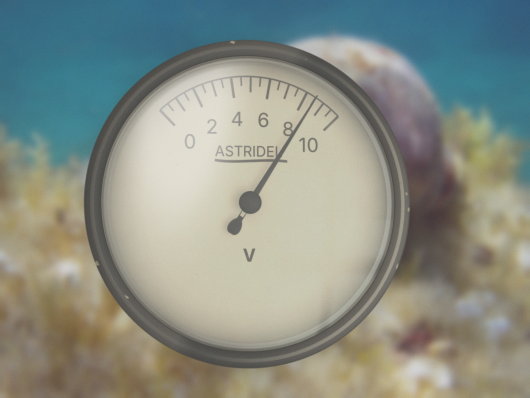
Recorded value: 8.5 V
